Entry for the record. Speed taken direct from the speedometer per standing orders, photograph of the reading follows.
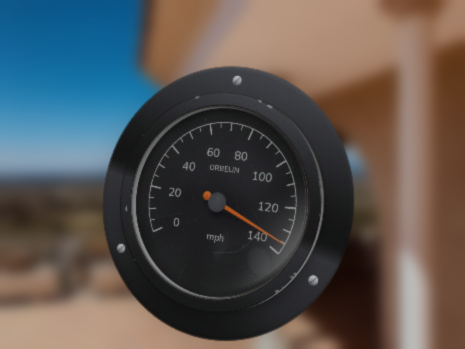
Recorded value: 135 mph
